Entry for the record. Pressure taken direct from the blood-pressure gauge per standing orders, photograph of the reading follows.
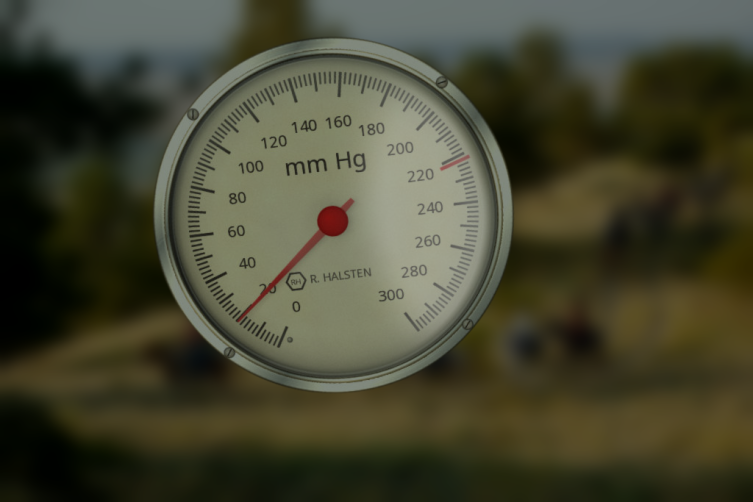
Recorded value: 20 mmHg
